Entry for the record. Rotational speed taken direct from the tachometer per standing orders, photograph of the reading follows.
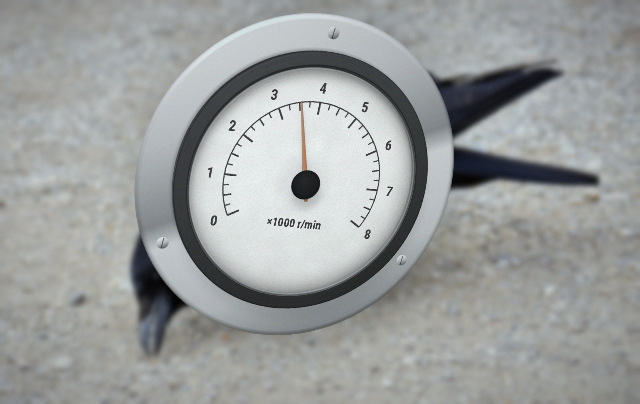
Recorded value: 3500 rpm
